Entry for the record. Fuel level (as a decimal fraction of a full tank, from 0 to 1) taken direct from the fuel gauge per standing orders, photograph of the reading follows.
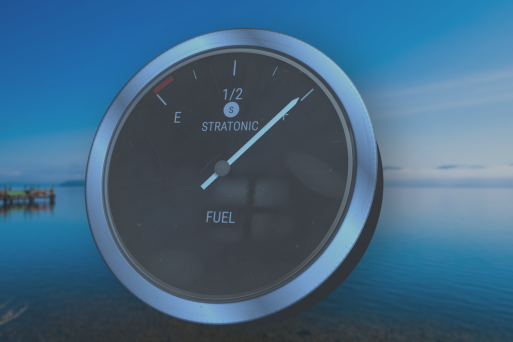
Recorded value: 1
